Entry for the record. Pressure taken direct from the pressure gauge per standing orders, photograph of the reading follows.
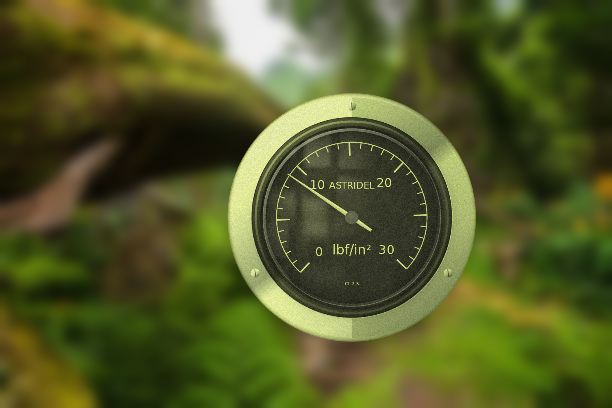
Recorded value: 9 psi
